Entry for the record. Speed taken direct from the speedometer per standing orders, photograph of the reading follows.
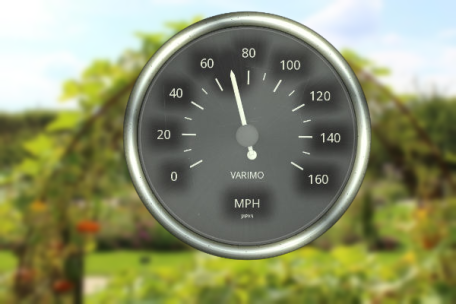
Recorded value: 70 mph
